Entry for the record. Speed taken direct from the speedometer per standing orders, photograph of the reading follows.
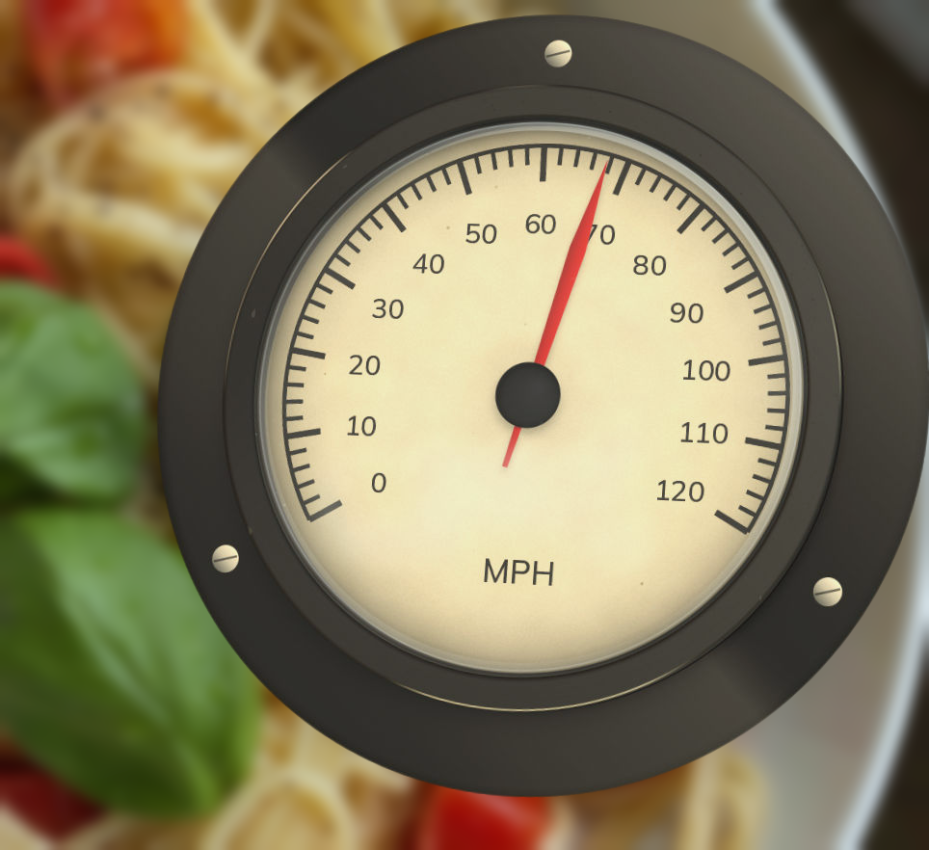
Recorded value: 68 mph
